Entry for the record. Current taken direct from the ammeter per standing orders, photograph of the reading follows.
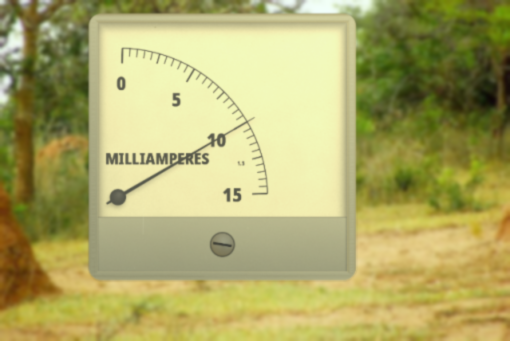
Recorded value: 10 mA
